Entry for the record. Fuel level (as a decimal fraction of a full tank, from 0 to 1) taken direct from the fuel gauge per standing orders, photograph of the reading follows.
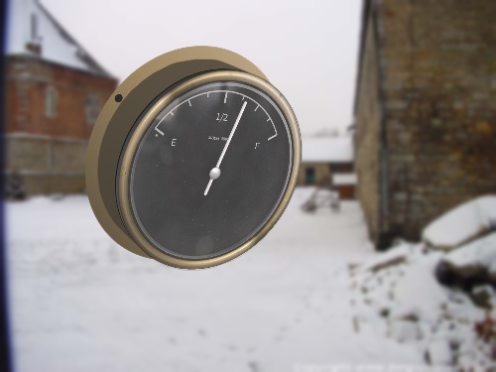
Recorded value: 0.625
